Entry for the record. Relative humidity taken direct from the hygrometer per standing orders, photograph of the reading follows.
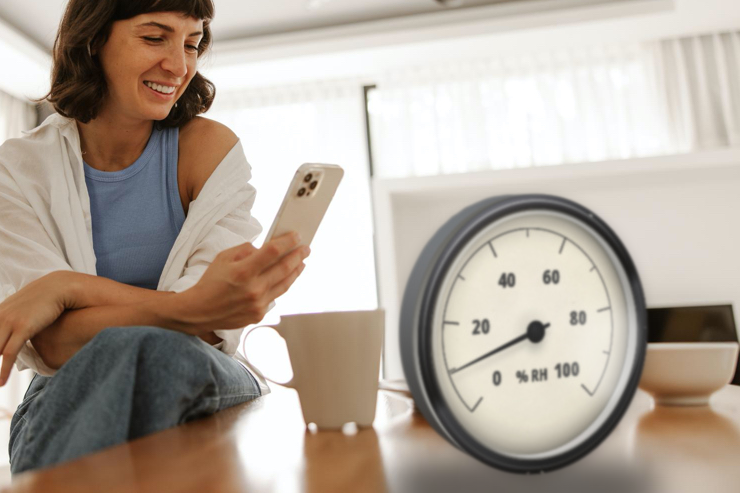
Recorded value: 10 %
